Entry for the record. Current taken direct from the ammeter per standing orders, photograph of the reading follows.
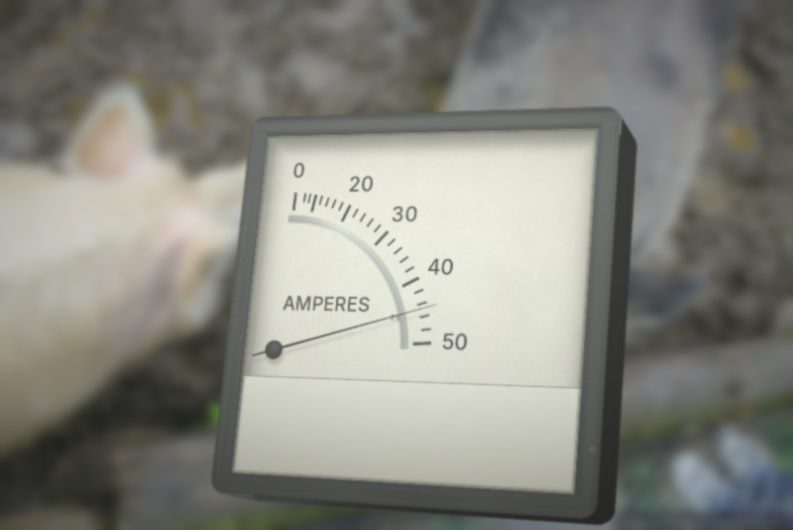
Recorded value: 45 A
